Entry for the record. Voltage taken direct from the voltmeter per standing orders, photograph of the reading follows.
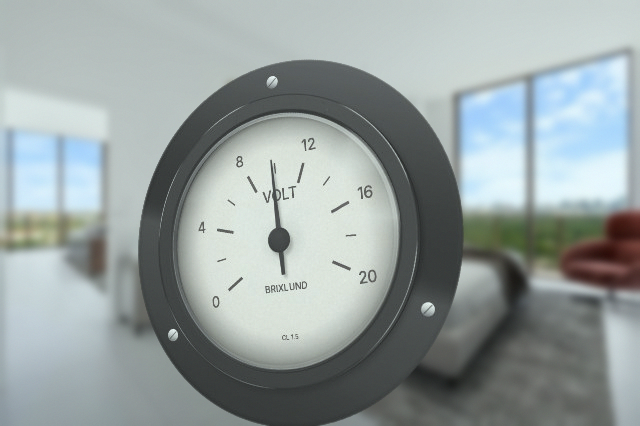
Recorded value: 10 V
